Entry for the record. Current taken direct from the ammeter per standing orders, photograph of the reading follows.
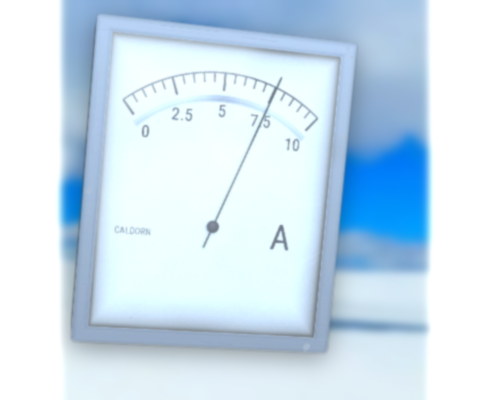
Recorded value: 7.5 A
